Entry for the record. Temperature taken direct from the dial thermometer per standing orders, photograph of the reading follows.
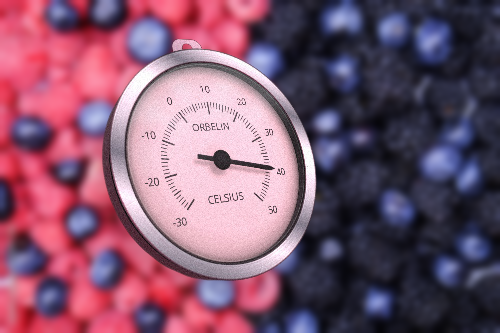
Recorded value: 40 °C
